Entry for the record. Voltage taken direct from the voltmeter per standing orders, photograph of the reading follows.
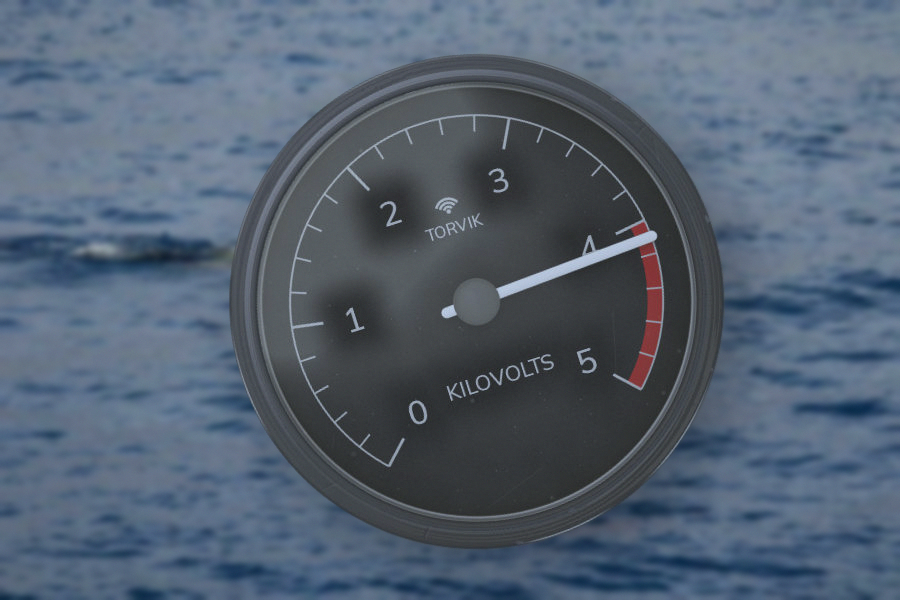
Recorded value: 4.1 kV
